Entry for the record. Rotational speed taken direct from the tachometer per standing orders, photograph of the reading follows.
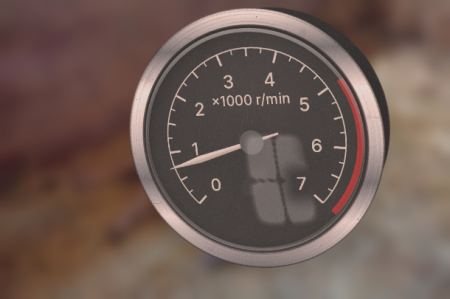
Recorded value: 750 rpm
